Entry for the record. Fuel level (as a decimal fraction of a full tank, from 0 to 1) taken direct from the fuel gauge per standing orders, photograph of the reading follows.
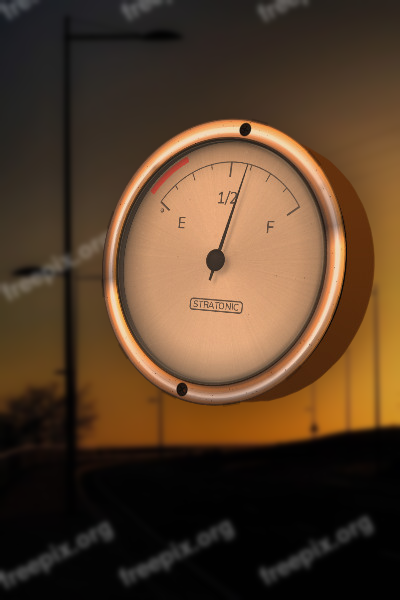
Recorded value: 0.625
